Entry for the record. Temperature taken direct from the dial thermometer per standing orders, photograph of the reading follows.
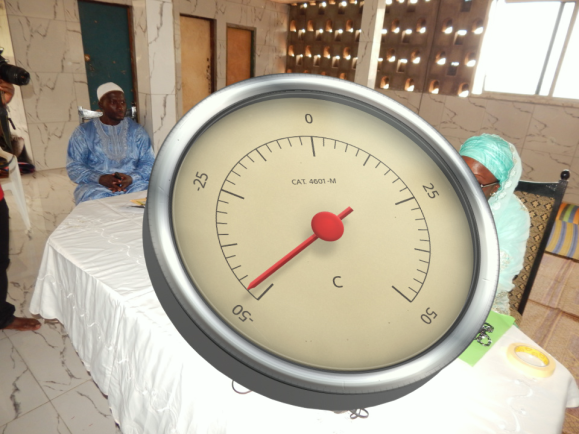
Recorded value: -47.5 °C
